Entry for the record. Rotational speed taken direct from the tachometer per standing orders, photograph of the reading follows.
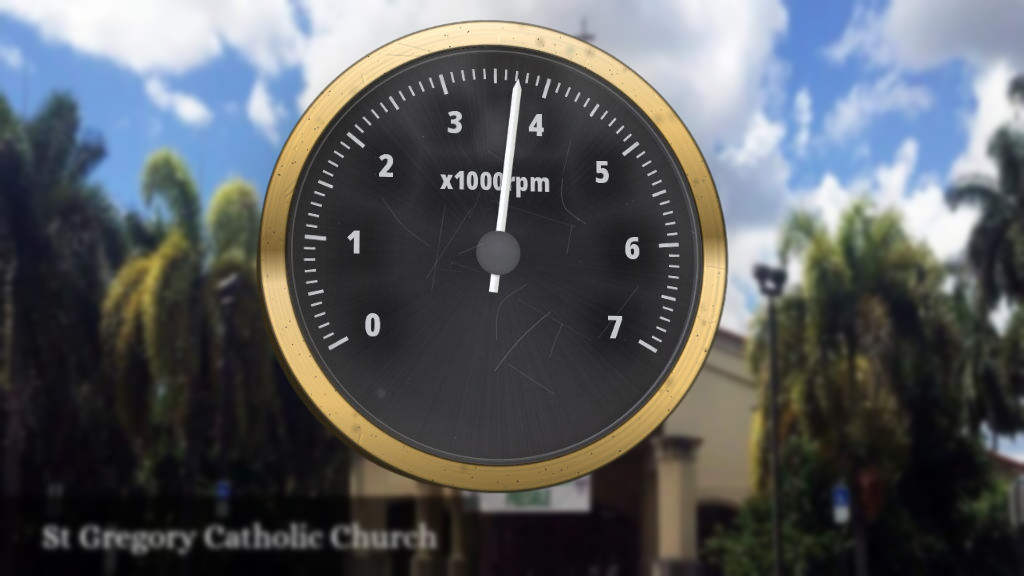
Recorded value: 3700 rpm
